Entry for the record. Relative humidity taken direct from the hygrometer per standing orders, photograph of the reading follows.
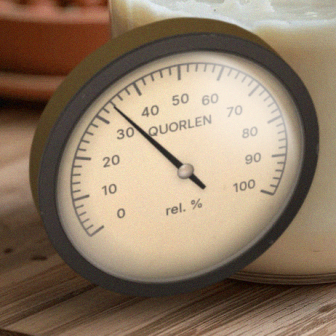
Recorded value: 34 %
